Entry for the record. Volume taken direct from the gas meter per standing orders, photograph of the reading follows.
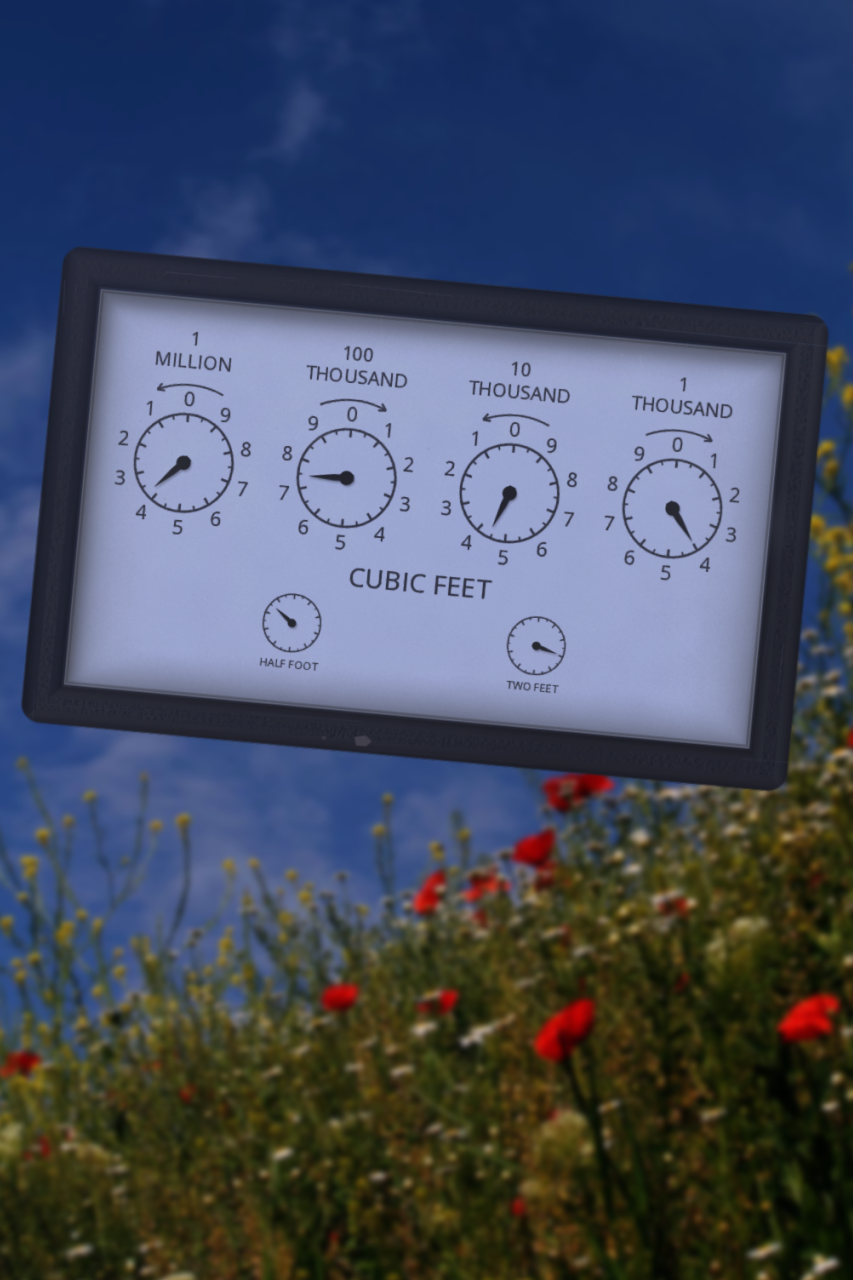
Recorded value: 374400 ft³
